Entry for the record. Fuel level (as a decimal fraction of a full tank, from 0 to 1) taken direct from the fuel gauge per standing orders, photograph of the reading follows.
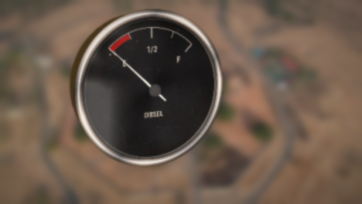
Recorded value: 0
